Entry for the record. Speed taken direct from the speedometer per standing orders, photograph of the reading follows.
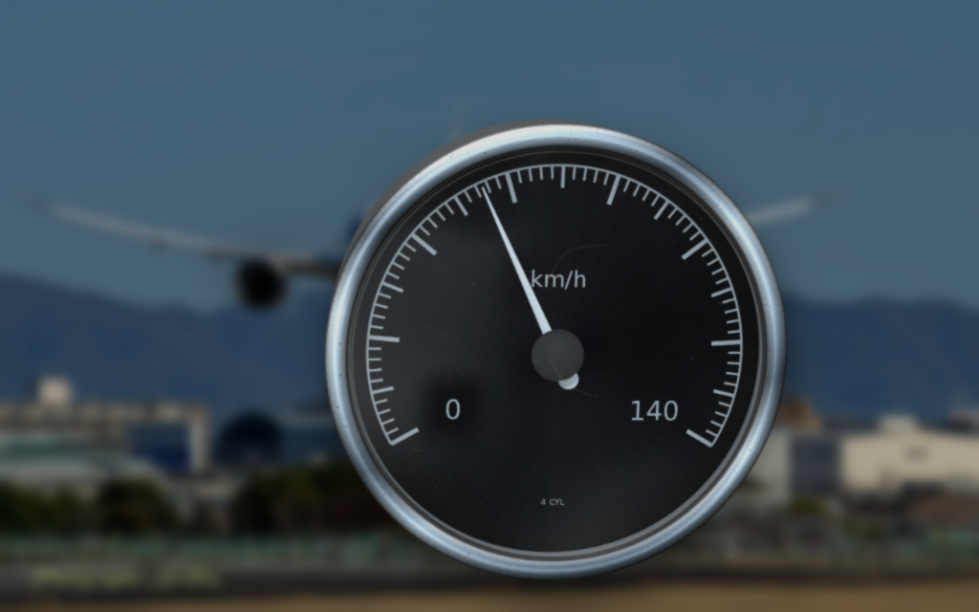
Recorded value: 55 km/h
